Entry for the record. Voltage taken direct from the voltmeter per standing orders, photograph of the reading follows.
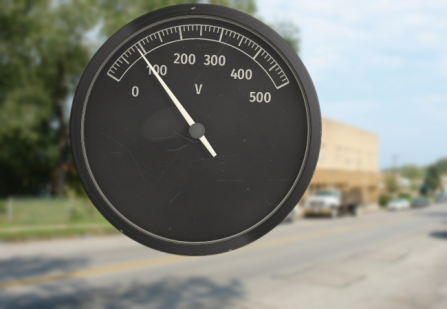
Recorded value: 90 V
